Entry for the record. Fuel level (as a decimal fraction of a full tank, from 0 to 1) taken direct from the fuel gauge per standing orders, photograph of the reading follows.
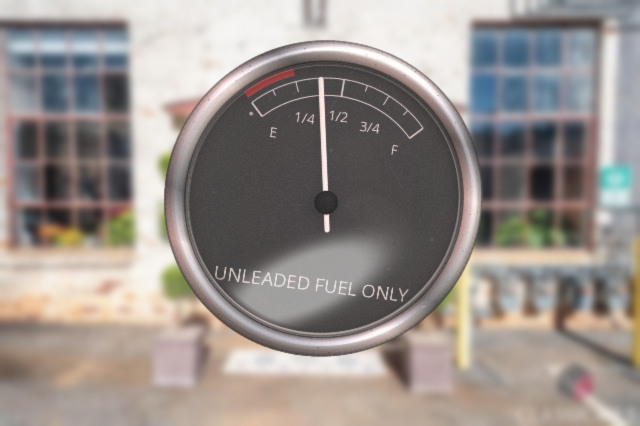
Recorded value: 0.375
